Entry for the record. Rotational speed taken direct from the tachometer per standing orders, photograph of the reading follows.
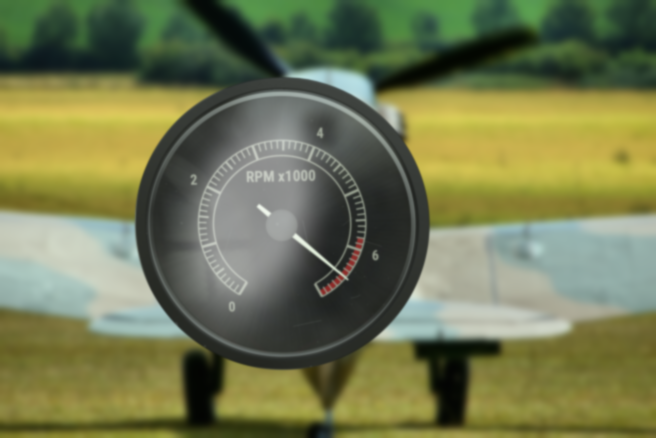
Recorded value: 6500 rpm
